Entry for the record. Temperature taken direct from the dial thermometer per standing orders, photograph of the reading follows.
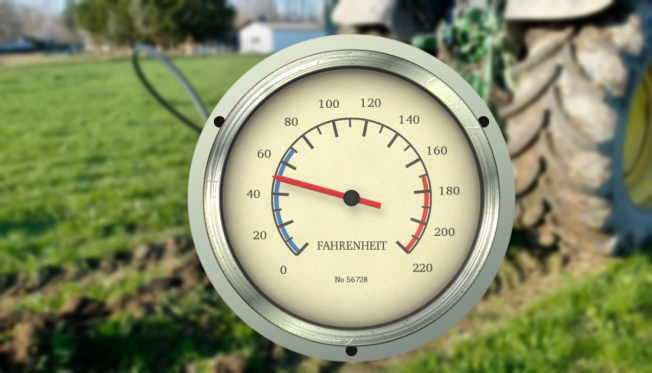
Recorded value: 50 °F
